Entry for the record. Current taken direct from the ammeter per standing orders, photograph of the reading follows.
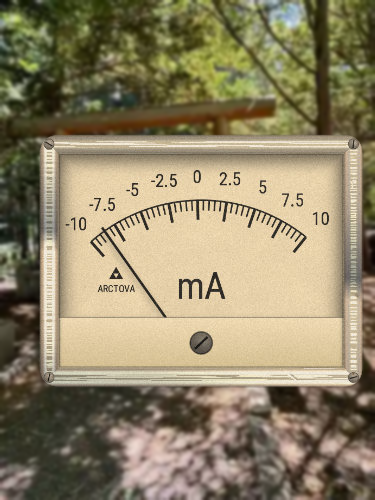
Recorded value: -8.5 mA
